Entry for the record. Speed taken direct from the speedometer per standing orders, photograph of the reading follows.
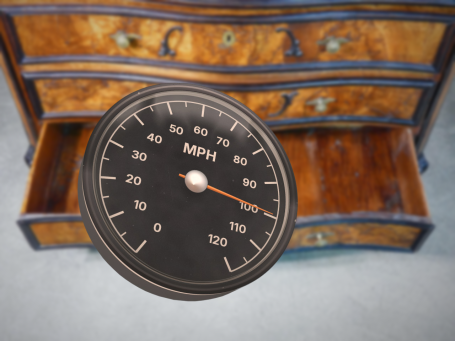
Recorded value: 100 mph
